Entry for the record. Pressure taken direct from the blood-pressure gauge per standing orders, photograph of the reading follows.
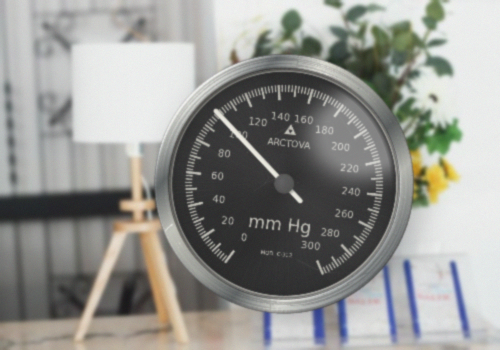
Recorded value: 100 mmHg
